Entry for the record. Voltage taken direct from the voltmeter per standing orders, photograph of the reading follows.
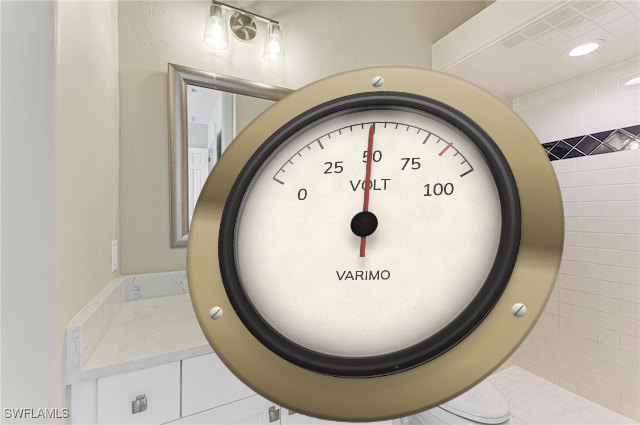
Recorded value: 50 V
